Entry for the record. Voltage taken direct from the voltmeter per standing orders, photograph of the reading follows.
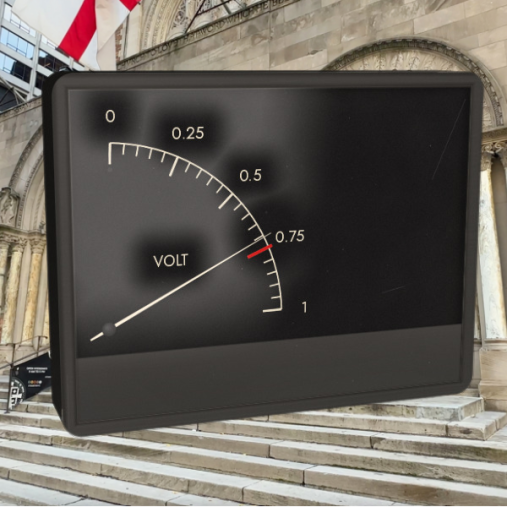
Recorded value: 0.7 V
